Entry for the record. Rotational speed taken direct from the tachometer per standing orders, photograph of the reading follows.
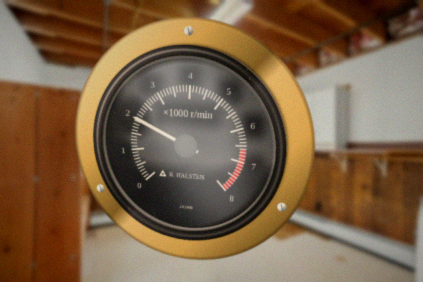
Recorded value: 2000 rpm
